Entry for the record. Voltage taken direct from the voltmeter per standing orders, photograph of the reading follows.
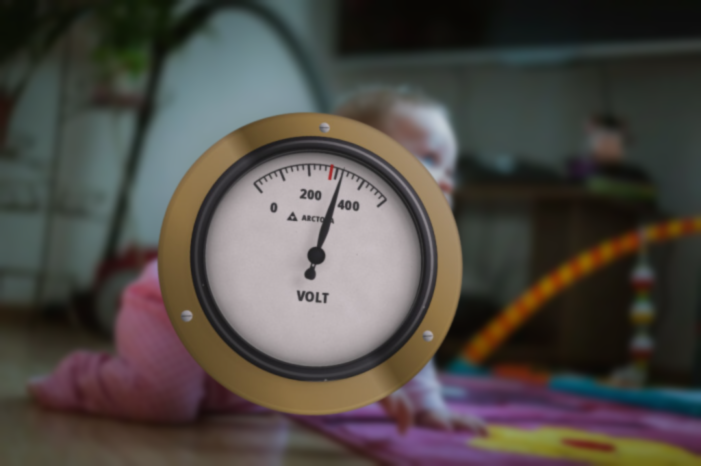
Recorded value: 320 V
